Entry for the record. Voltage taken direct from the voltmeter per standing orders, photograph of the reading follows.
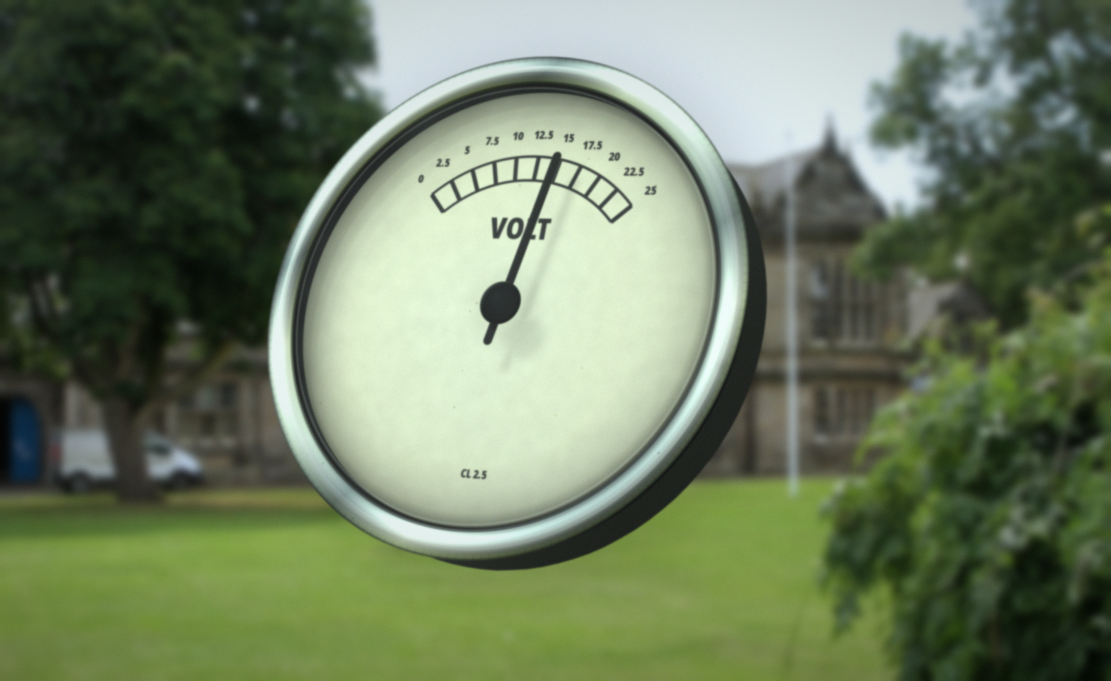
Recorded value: 15 V
